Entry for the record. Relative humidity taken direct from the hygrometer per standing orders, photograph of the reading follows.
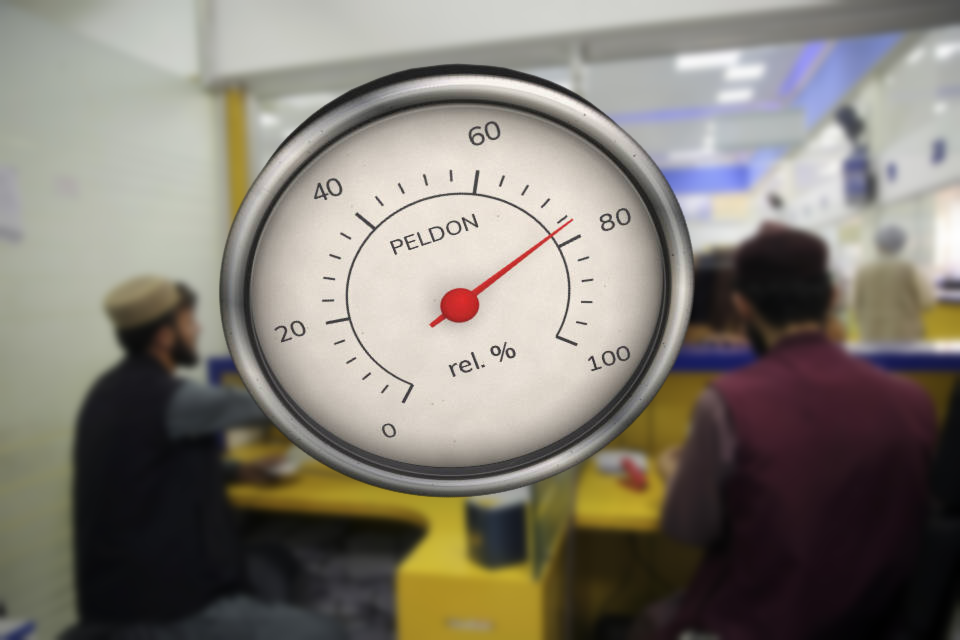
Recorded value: 76 %
